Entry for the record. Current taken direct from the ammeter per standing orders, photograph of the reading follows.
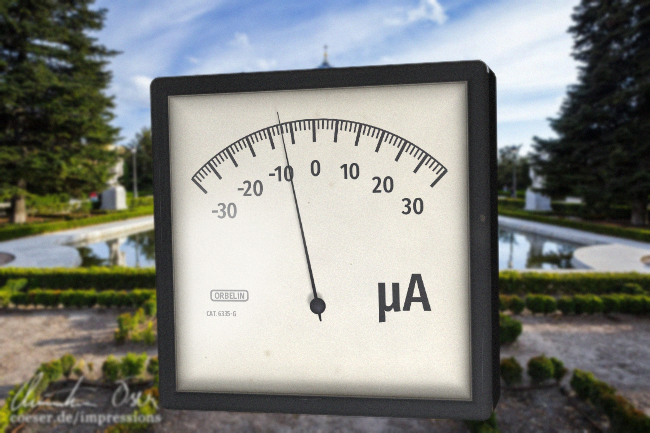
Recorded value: -7 µA
